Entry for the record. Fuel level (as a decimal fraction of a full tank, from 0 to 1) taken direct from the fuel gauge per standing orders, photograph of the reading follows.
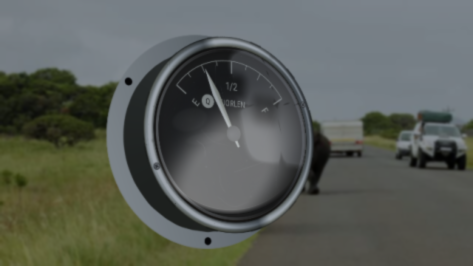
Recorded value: 0.25
